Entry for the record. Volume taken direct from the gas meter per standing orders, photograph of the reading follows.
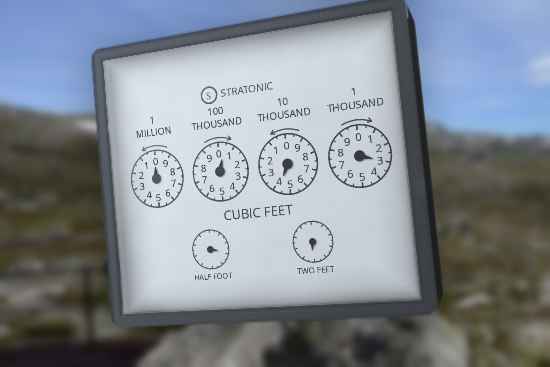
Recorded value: 4300 ft³
